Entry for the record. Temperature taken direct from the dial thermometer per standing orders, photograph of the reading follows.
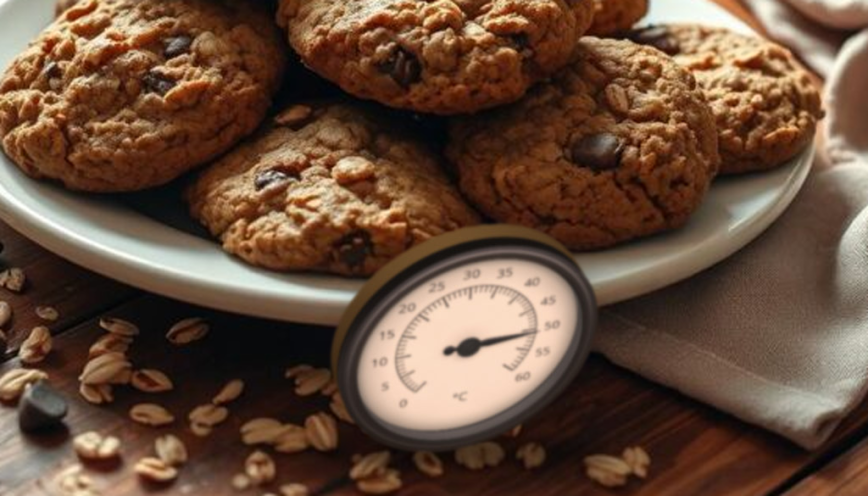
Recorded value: 50 °C
